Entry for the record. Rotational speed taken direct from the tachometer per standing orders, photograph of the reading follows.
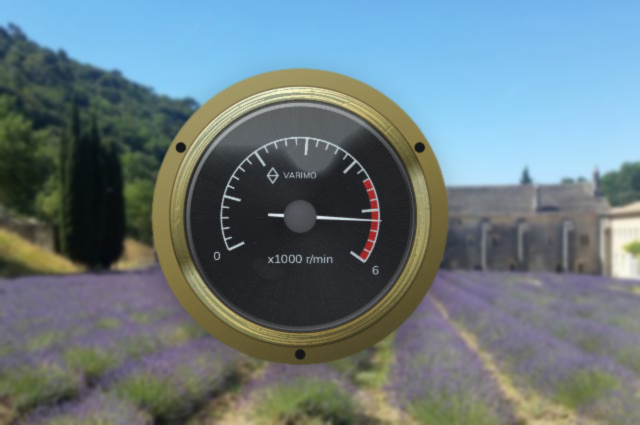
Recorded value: 5200 rpm
